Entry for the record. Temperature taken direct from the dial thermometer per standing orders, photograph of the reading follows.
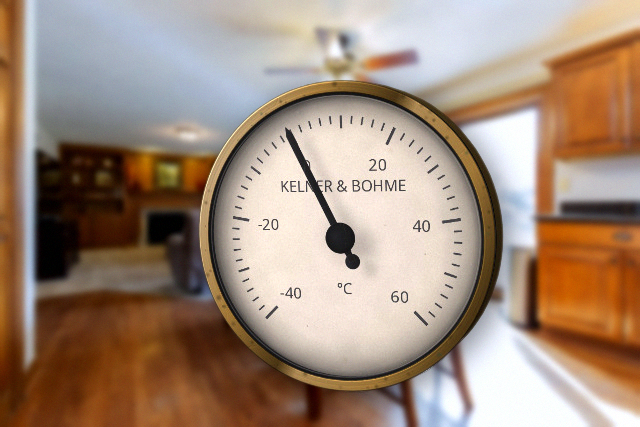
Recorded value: 0 °C
